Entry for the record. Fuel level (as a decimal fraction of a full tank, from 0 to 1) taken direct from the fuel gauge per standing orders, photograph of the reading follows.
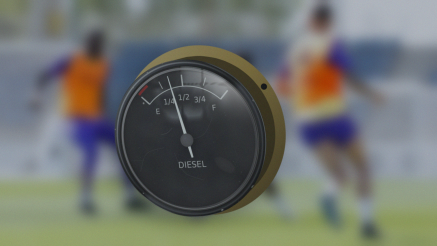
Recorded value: 0.375
